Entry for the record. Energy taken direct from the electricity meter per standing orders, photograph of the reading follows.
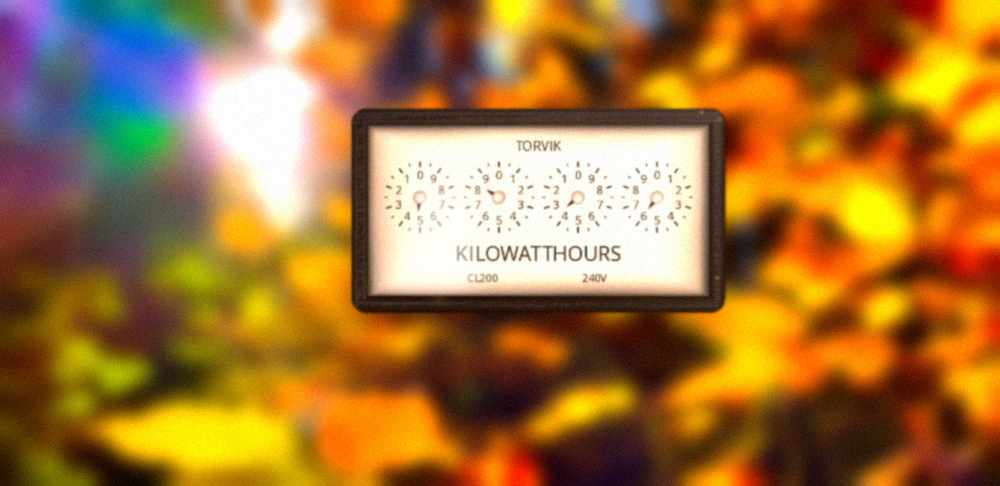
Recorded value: 4836 kWh
